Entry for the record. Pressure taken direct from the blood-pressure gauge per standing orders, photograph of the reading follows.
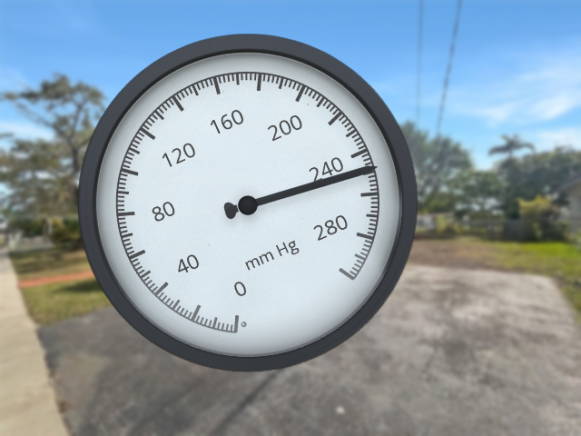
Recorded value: 248 mmHg
